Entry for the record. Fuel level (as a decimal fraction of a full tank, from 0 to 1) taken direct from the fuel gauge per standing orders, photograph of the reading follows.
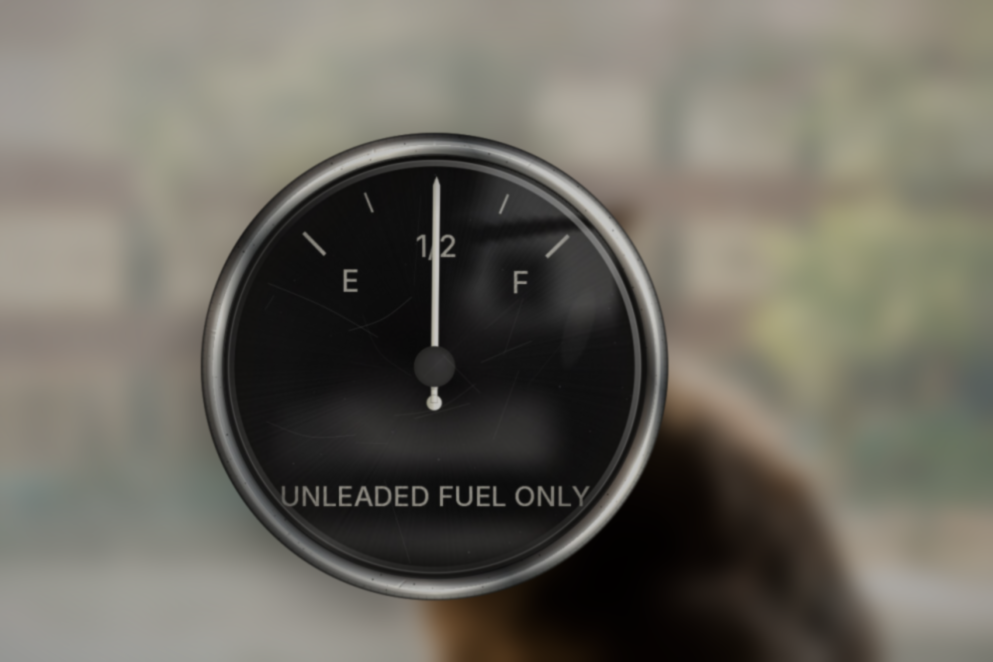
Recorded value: 0.5
